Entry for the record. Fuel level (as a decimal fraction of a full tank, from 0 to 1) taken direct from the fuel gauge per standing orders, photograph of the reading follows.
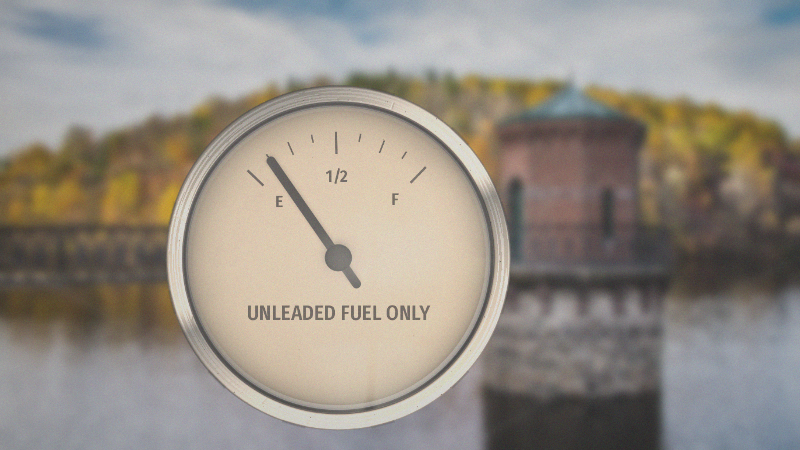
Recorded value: 0.125
